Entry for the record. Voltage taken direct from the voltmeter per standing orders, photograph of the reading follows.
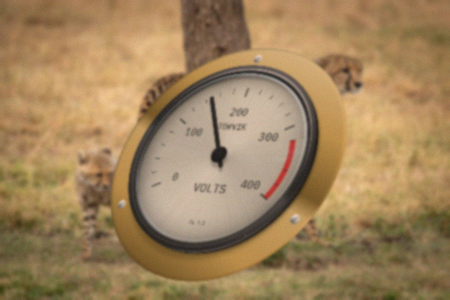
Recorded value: 150 V
